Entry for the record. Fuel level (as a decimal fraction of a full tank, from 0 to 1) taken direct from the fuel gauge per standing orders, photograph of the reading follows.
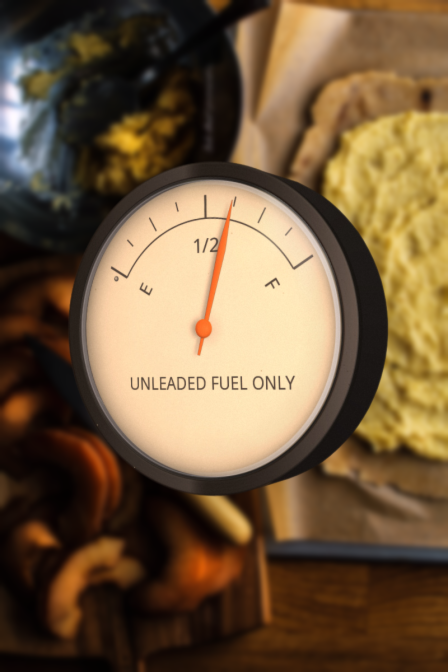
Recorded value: 0.625
